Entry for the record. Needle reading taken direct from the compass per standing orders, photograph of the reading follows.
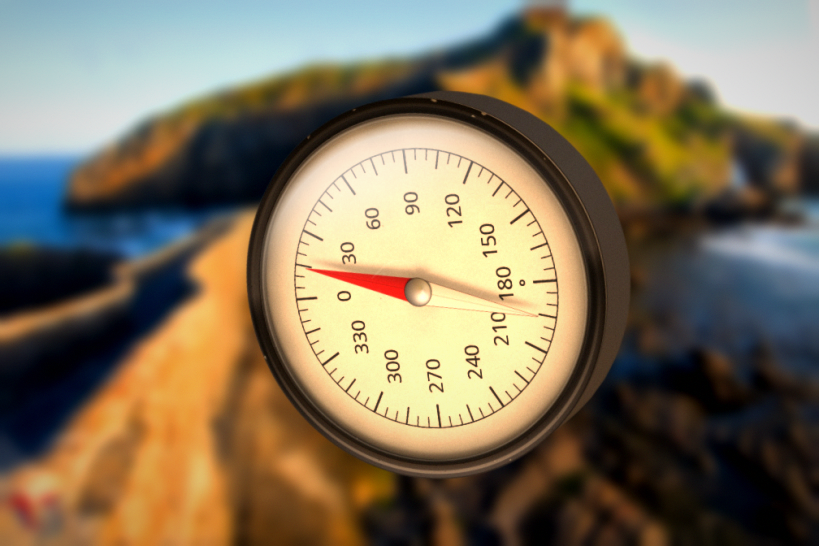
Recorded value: 15 °
